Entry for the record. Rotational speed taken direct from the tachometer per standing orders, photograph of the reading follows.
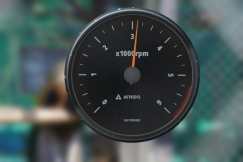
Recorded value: 3125 rpm
